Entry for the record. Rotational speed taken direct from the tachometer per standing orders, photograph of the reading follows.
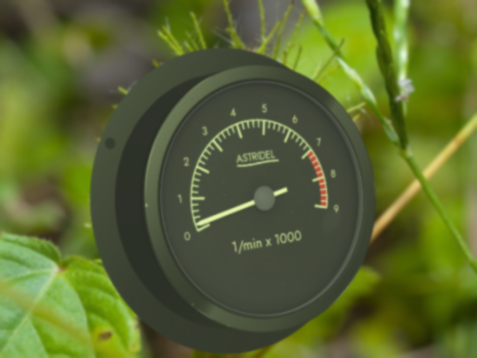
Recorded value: 200 rpm
